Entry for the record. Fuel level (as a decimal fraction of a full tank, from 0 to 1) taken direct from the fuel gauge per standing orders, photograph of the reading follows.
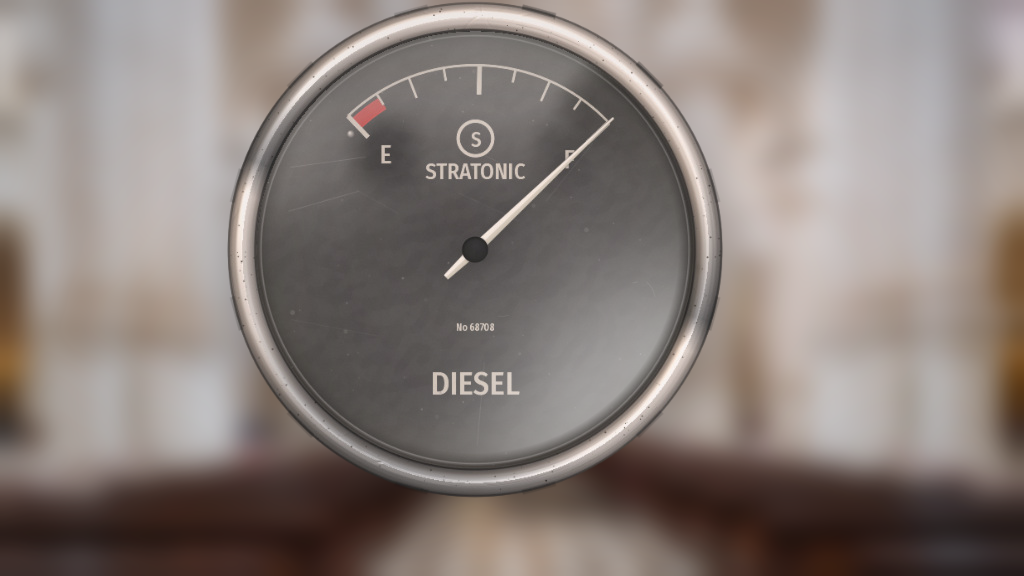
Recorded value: 1
